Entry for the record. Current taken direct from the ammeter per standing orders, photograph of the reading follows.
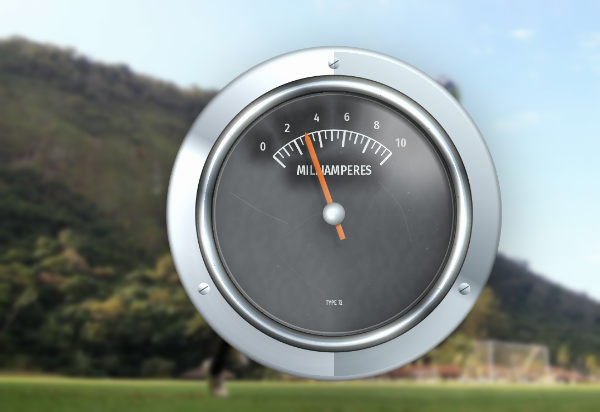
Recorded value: 3 mA
